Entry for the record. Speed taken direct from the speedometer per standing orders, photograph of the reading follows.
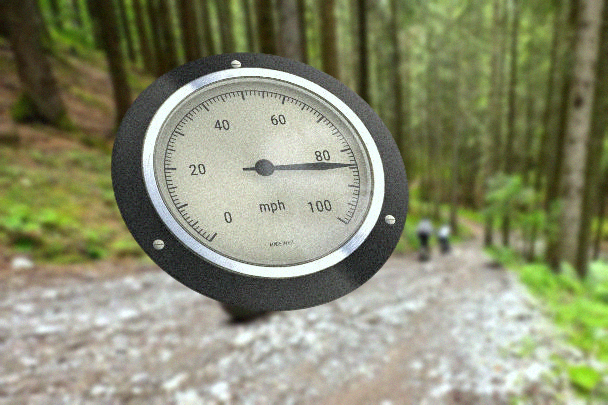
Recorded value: 85 mph
